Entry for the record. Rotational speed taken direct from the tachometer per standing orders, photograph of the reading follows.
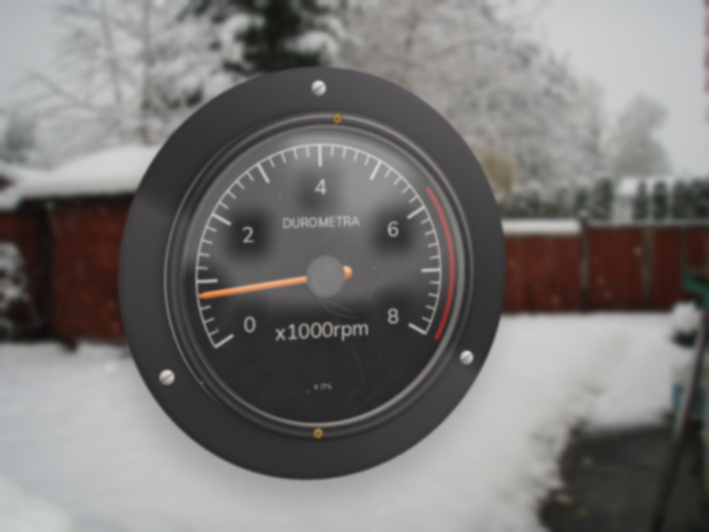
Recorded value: 800 rpm
